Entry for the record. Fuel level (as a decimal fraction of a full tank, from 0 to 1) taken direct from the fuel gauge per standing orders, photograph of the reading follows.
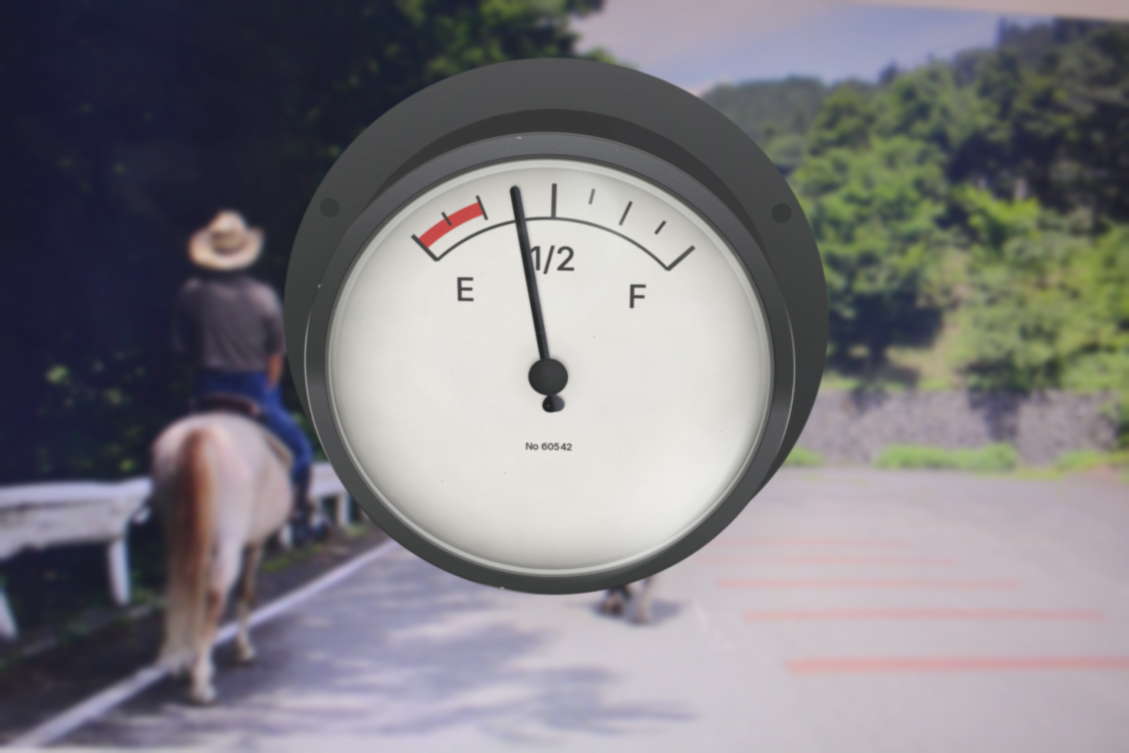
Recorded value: 0.375
